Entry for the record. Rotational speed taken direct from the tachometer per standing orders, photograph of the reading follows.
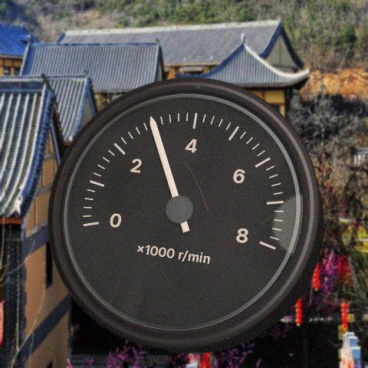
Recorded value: 3000 rpm
